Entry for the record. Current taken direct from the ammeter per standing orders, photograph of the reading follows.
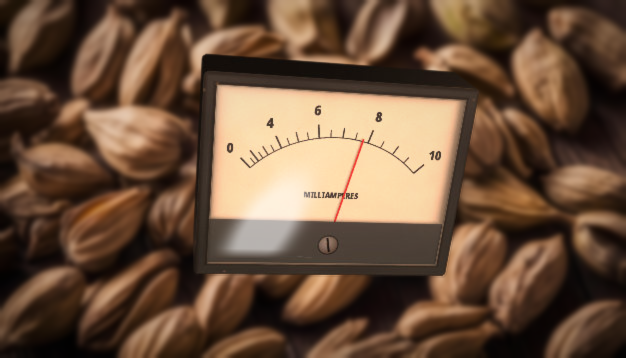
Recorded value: 7.75 mA
